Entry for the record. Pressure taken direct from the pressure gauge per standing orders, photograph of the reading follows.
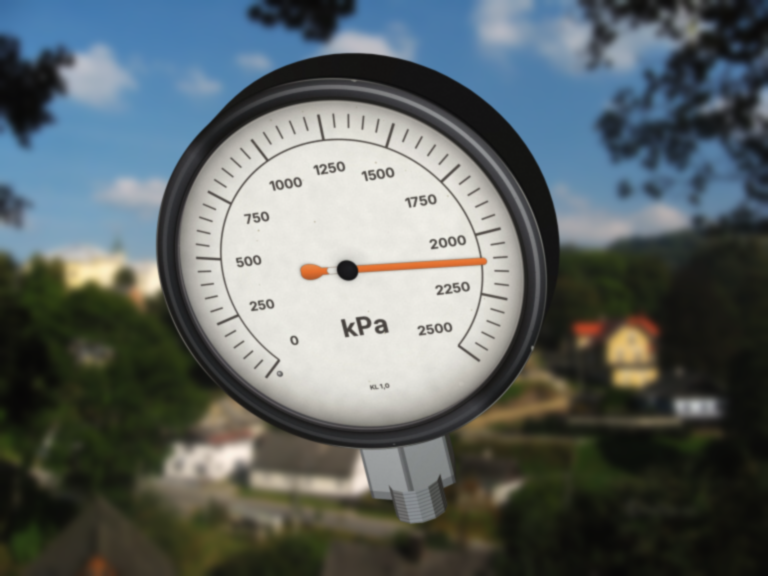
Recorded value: 2100 kPa
